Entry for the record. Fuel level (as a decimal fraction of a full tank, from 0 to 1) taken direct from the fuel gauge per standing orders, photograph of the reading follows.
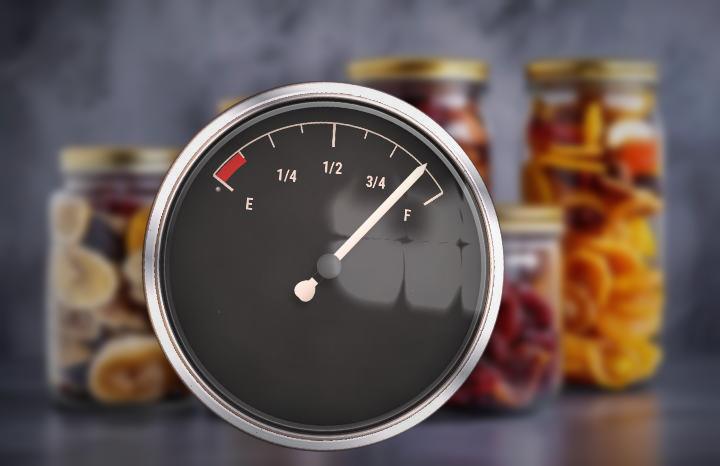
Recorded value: 0.875
